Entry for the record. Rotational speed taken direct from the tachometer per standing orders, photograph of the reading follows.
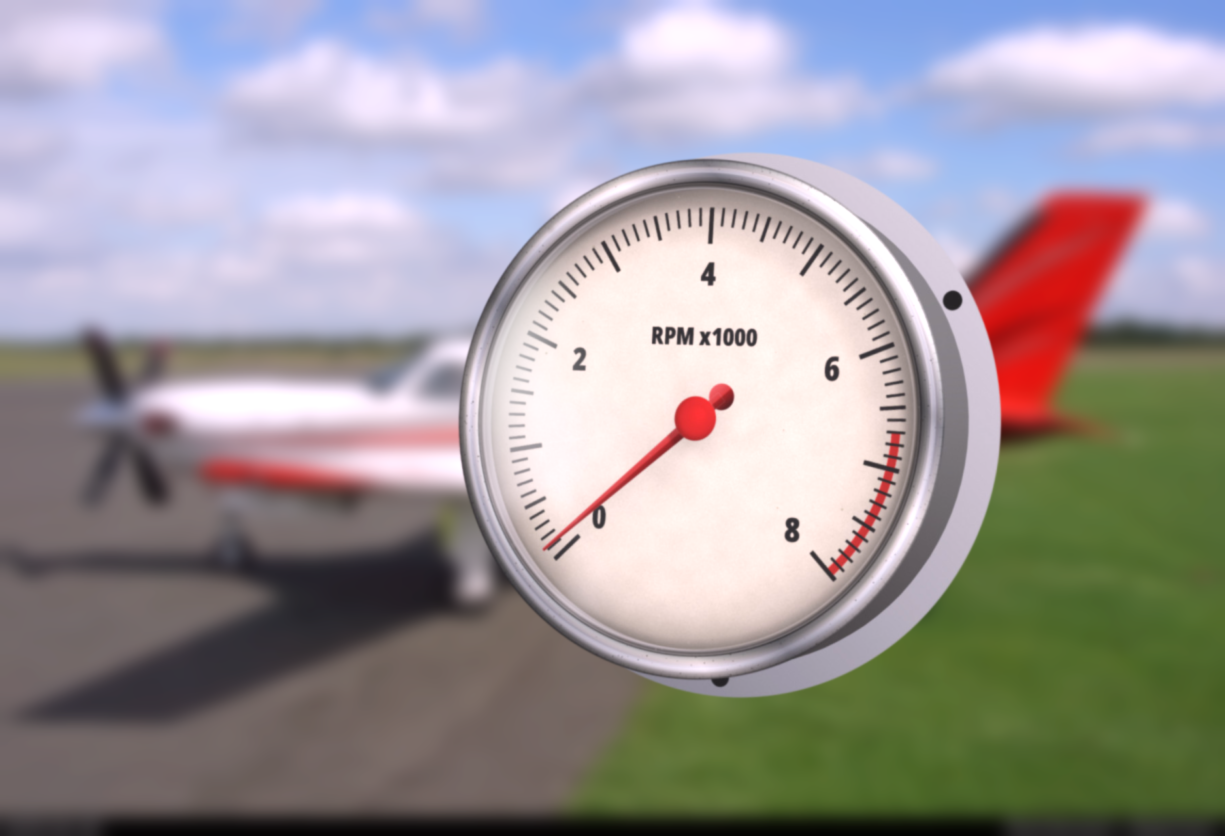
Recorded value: 100 rpm
